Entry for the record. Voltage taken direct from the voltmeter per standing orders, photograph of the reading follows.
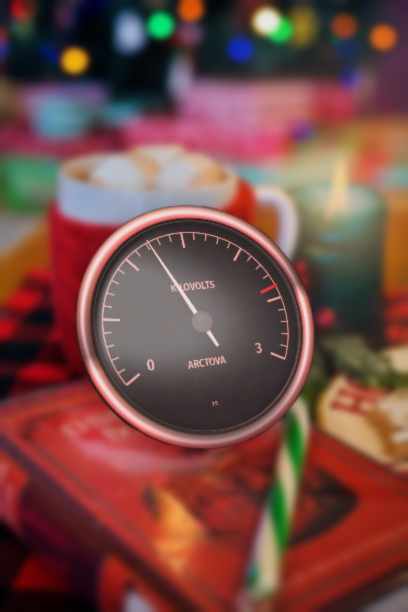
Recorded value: 1.2 kV
